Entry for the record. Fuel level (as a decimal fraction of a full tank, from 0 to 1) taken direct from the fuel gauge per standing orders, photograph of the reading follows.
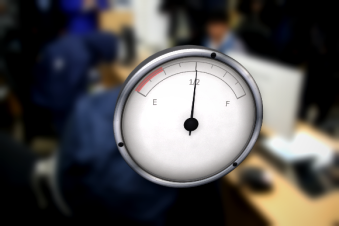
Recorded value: 0.5
